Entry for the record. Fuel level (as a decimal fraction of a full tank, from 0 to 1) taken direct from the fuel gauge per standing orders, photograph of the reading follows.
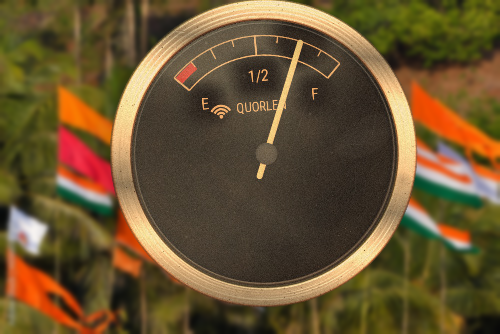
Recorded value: 0.75
